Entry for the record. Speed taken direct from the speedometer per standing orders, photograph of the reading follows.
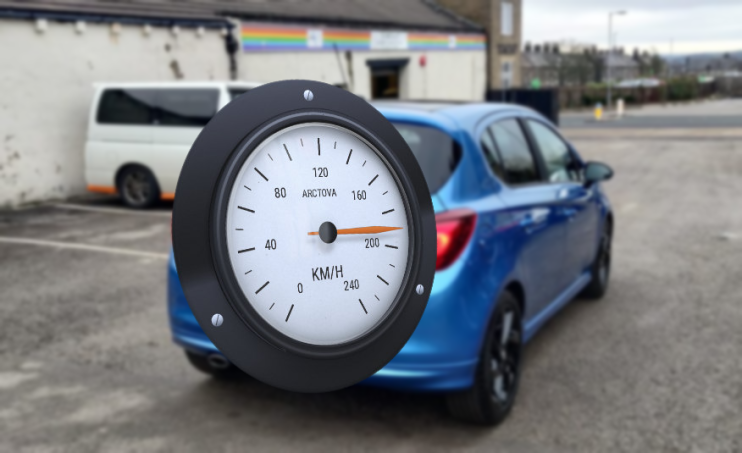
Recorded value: 190 km/h
